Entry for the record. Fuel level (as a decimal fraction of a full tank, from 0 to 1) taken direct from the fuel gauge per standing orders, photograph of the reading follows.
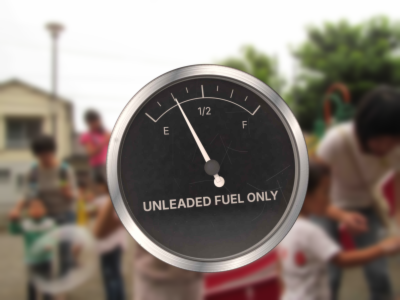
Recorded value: 0.25
